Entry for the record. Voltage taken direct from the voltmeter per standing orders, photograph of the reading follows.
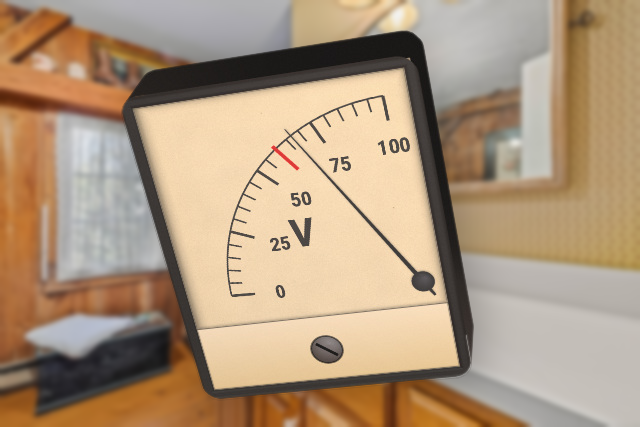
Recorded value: 67.5 V
